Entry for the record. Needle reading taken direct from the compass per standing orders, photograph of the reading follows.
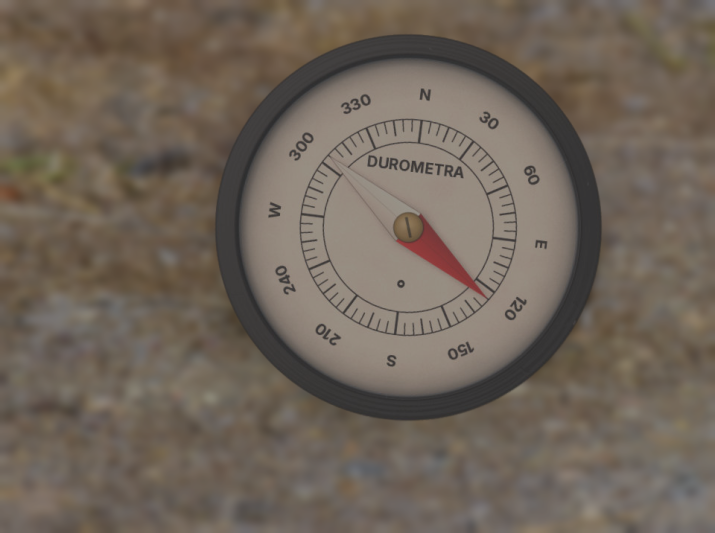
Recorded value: 125 °
